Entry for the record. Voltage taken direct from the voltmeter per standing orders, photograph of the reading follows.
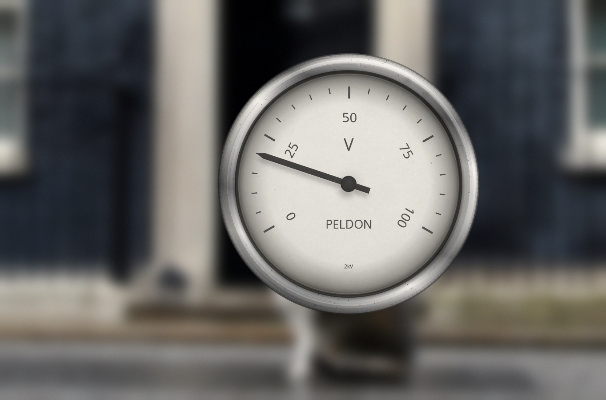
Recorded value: 20 V
